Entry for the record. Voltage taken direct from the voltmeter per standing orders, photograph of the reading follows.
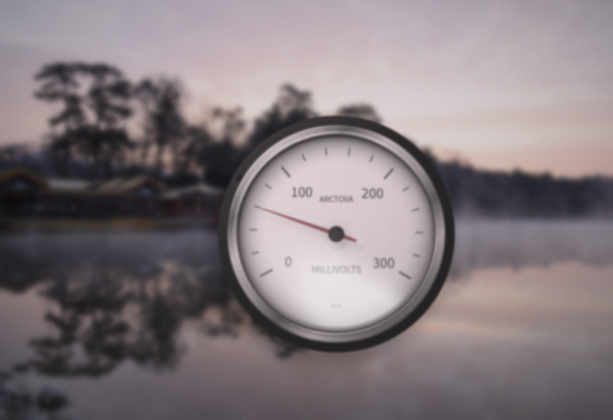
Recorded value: 60 mV
